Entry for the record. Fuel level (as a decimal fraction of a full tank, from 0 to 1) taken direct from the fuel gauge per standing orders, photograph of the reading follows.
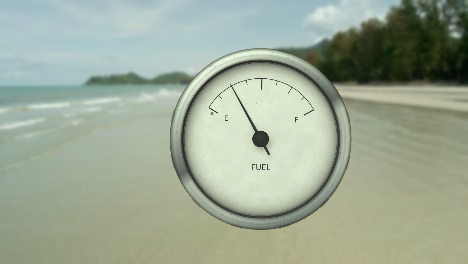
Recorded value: 0.25
